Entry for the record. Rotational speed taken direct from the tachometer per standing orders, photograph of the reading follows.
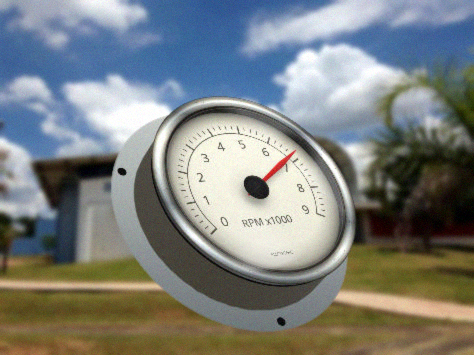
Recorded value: 6800 rpm
